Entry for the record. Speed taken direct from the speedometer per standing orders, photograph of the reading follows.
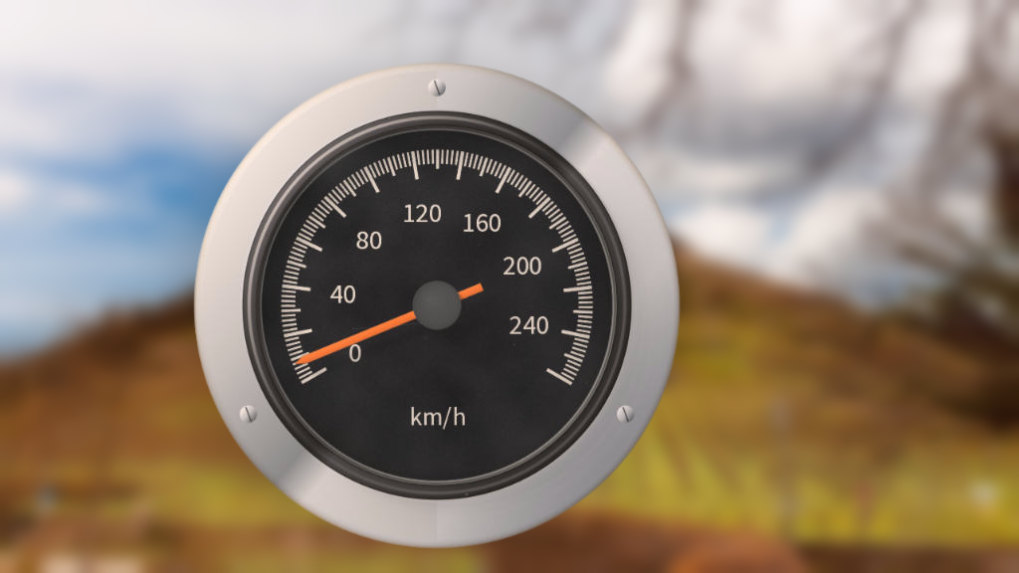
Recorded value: 8 km/h
